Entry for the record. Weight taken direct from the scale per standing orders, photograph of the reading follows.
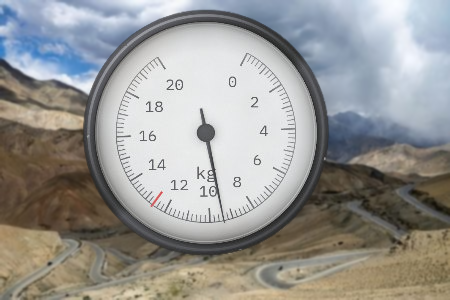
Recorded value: 9.4 kg
